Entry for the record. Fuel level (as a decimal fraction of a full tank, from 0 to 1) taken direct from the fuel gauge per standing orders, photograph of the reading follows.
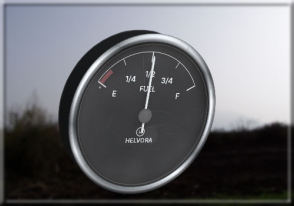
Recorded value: 0.5
